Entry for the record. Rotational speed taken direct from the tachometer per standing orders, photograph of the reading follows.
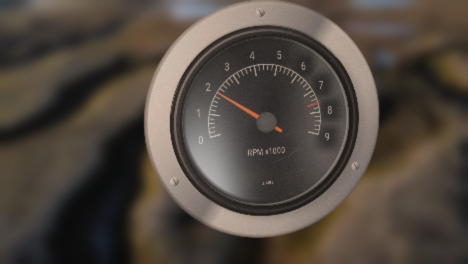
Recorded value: 2000 rpm
